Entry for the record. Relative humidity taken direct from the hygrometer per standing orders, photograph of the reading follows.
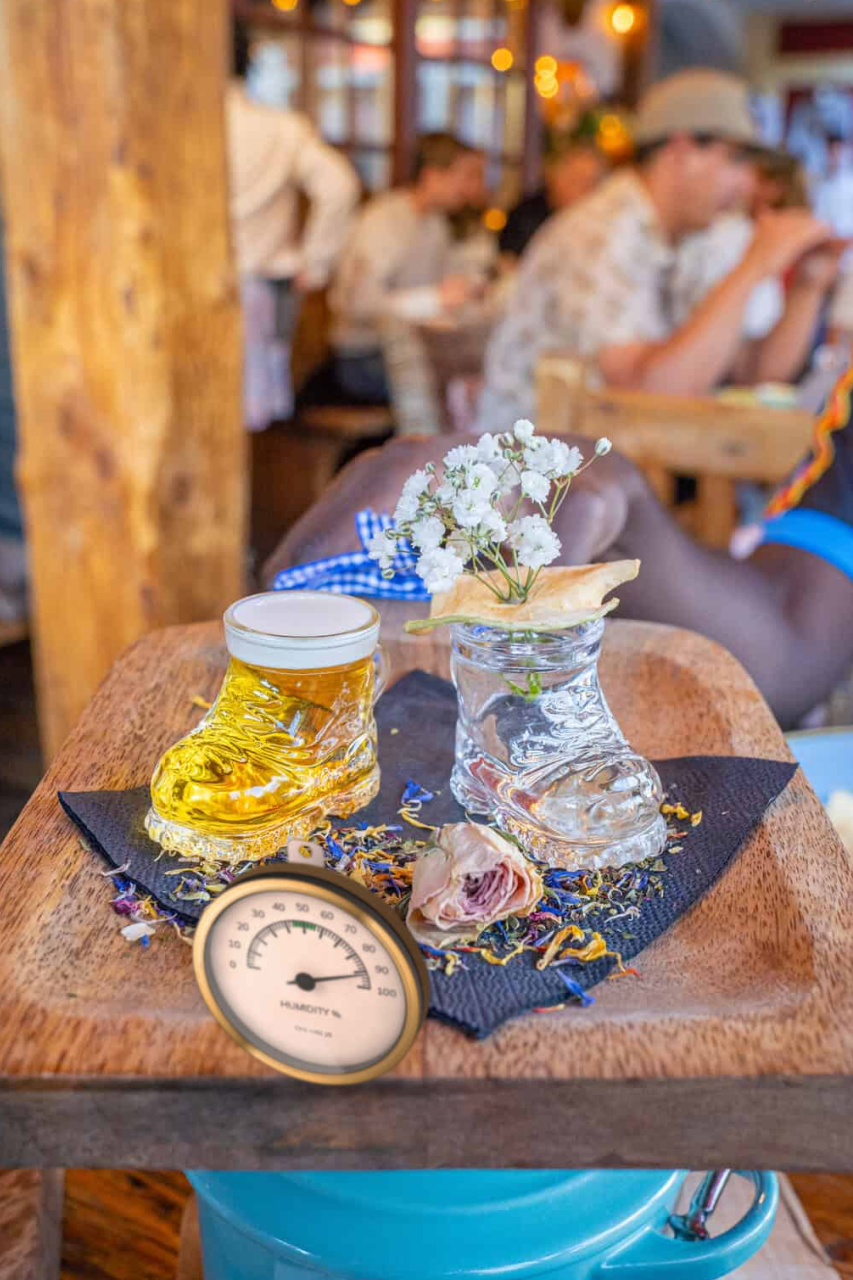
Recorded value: 90 %
